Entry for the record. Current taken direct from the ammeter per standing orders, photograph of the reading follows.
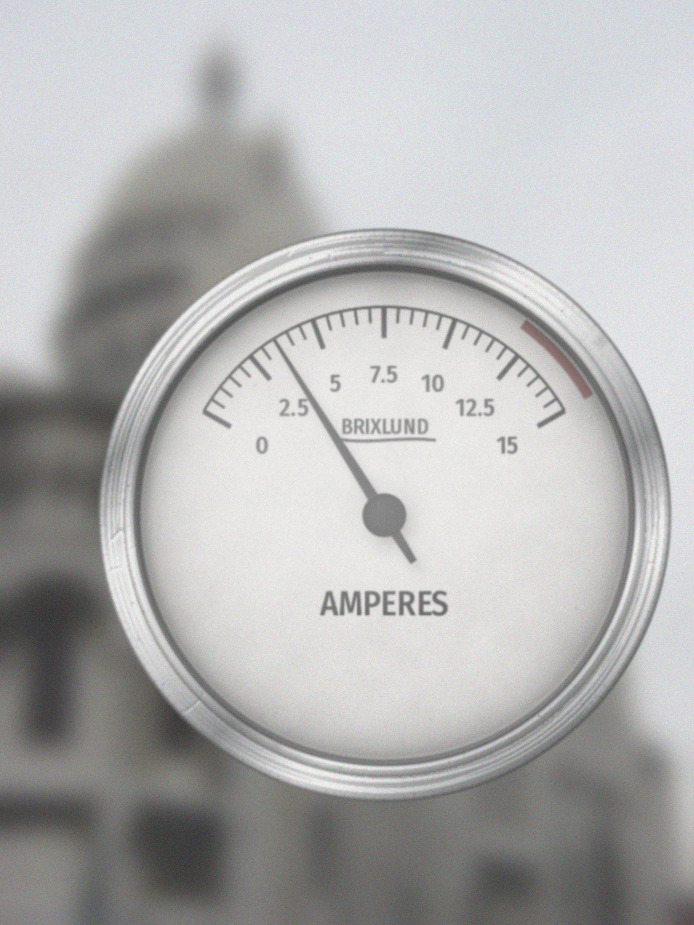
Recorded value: 3.5 A
